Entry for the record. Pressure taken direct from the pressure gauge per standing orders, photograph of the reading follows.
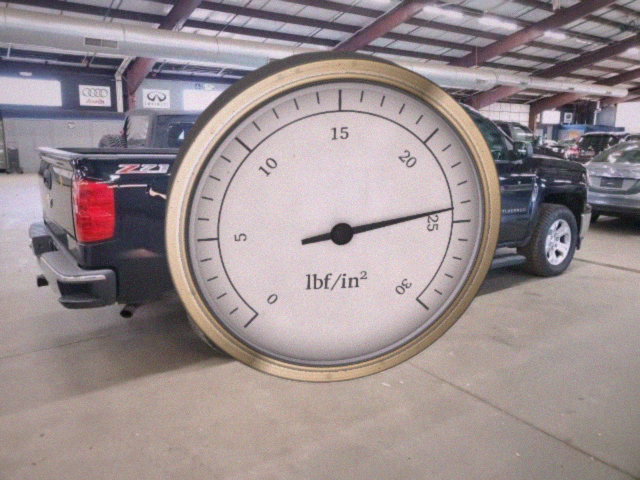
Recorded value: 24 psi
